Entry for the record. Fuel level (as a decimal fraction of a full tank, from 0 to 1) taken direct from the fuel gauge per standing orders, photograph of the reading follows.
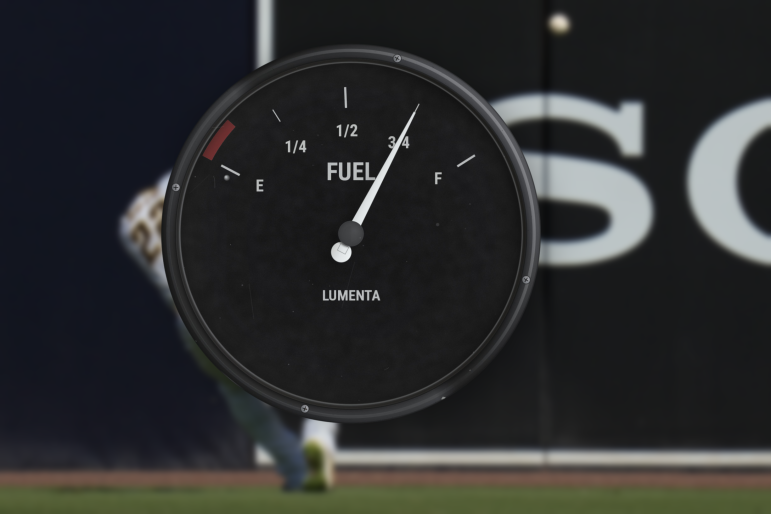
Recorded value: 0.75
